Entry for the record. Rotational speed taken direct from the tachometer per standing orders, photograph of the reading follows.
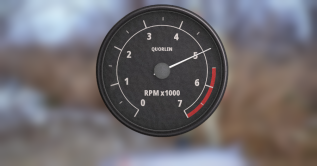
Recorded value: 5000 rpm
